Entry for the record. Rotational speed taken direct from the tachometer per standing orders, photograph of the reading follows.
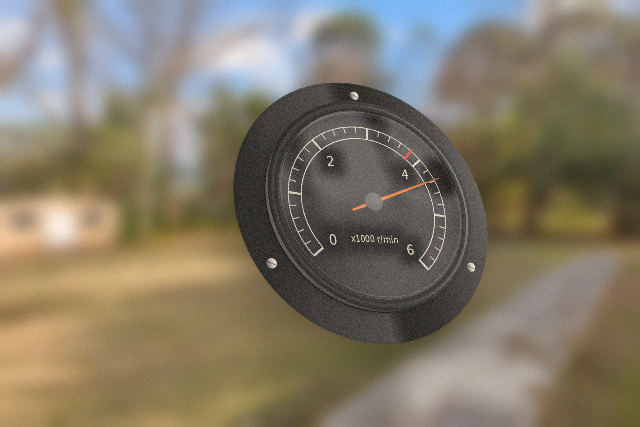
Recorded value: 4400 rpm
